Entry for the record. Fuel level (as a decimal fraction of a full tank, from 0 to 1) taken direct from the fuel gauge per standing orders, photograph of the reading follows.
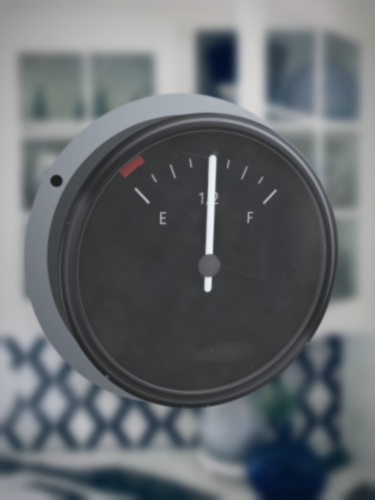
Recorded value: 0.5
